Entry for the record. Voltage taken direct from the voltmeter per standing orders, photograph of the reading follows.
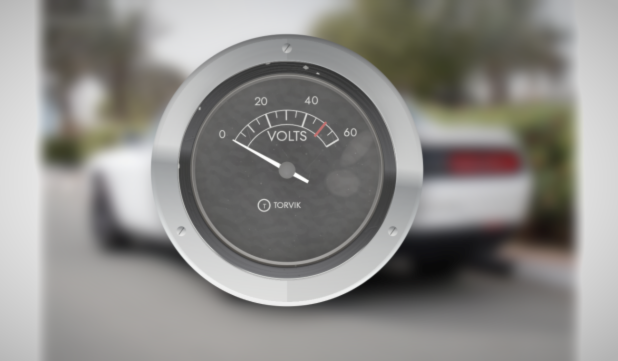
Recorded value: 0 V
